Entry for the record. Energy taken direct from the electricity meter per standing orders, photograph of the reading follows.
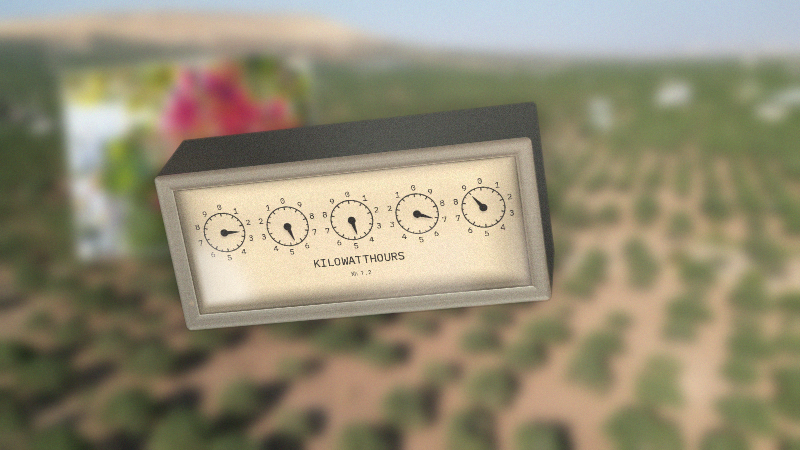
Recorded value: 25469 kWh
